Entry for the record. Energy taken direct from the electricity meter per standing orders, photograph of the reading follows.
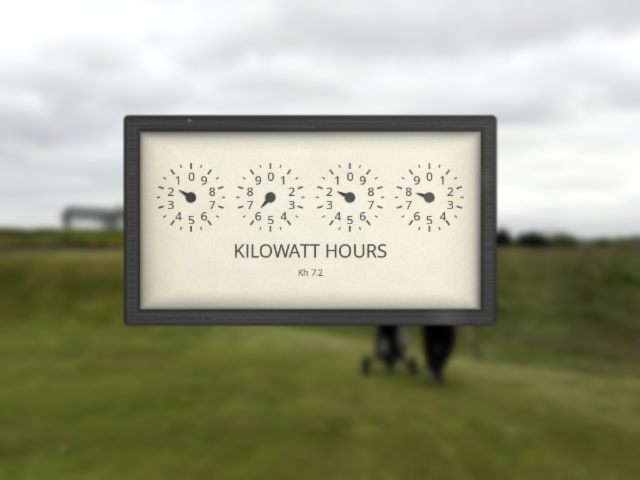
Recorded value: 1618 kWh
